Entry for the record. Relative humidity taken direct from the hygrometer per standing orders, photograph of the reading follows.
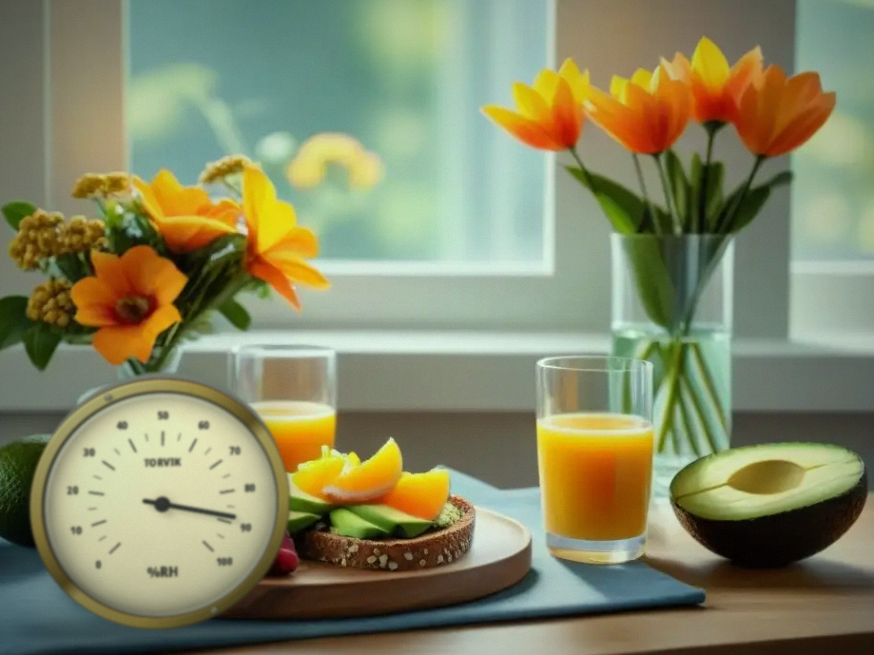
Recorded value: 87.5 %
